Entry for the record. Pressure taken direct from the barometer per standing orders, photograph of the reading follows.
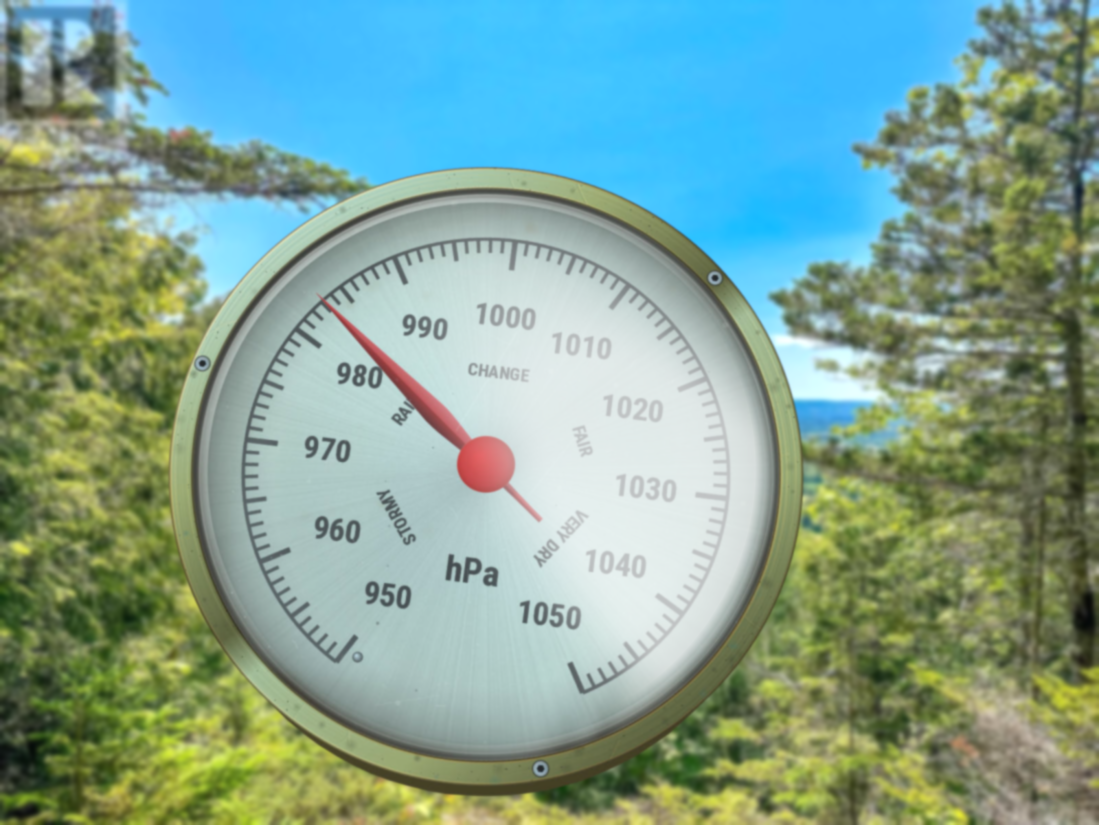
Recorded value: 983 hPa
